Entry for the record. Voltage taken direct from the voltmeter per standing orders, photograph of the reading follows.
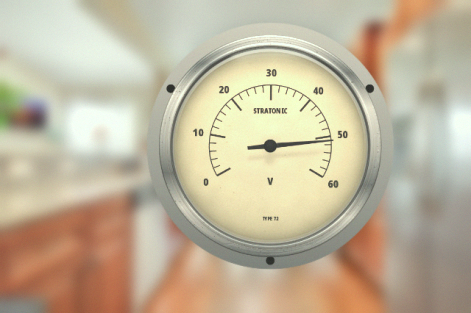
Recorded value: 51 V
